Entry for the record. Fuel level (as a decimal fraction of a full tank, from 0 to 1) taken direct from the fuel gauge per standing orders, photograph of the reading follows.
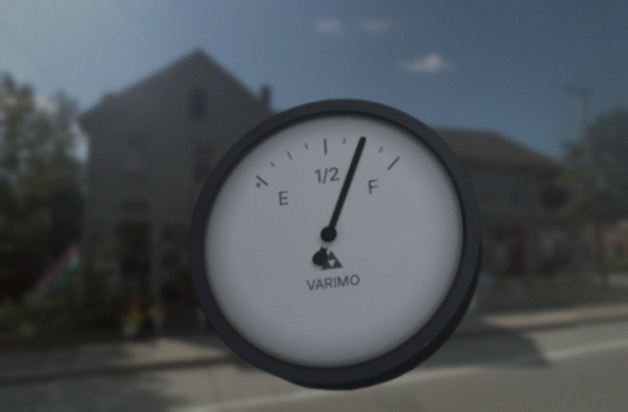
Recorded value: 0.75
